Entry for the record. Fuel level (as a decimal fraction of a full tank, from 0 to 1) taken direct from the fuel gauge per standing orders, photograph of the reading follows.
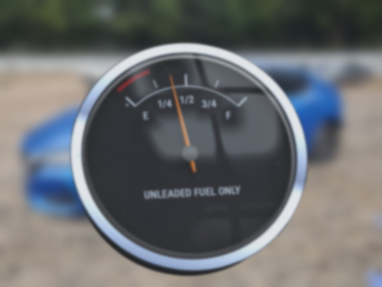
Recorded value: 0.375
